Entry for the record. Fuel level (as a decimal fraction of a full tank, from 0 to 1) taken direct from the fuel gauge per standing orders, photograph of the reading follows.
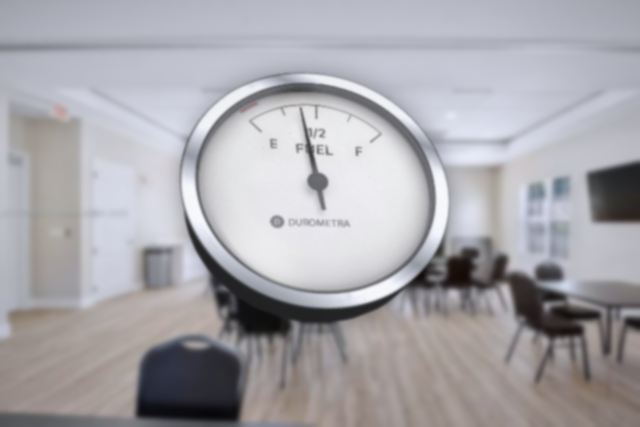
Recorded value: 0.375
